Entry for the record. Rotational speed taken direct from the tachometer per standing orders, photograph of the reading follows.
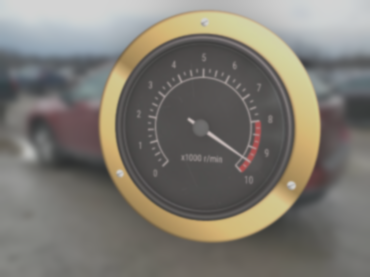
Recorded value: 9500 rpm
